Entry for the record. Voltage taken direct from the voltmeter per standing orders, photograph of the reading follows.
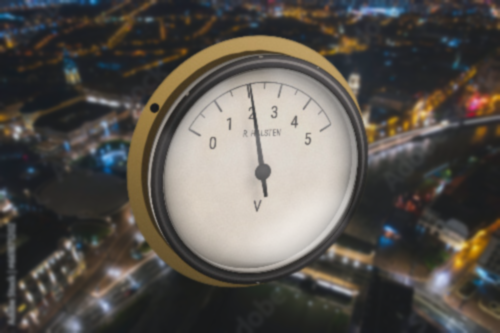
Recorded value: 2 V
